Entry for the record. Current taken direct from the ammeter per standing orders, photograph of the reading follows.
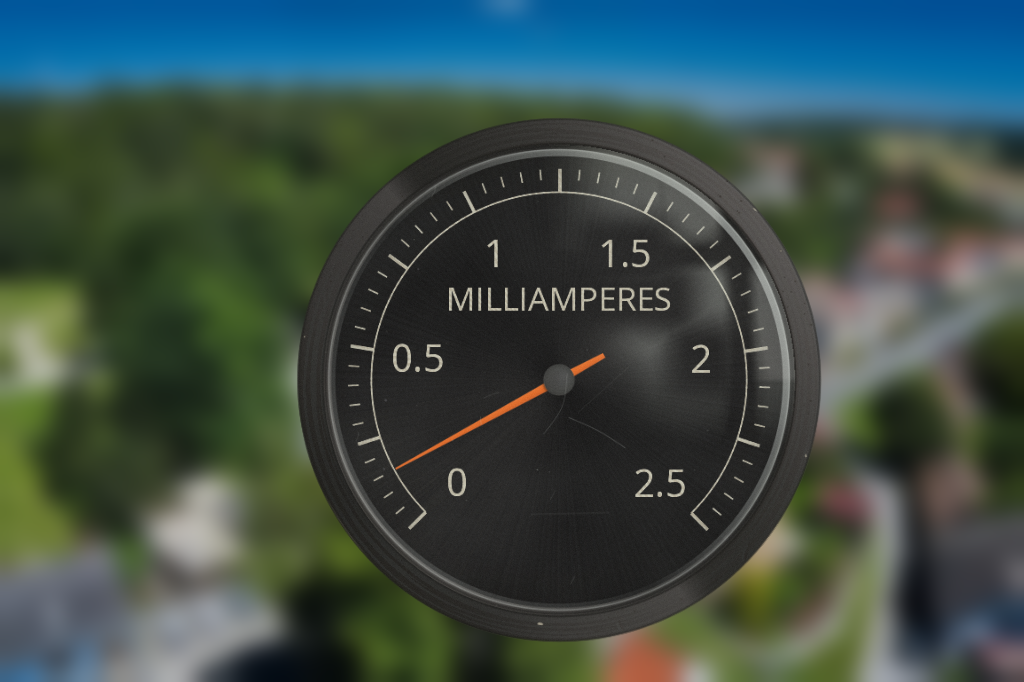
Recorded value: 0.15 mA
